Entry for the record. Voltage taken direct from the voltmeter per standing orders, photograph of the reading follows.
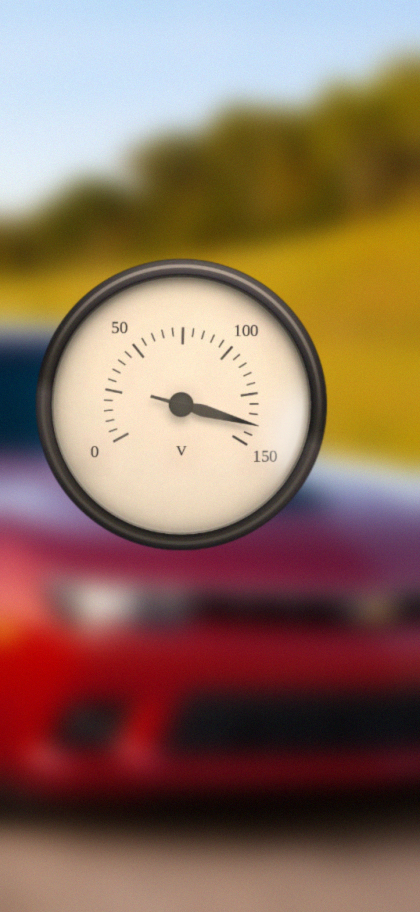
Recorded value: 140 V
